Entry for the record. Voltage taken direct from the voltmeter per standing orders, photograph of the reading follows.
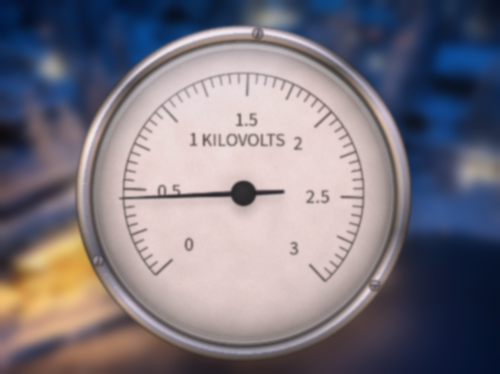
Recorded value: 0.45 kV
